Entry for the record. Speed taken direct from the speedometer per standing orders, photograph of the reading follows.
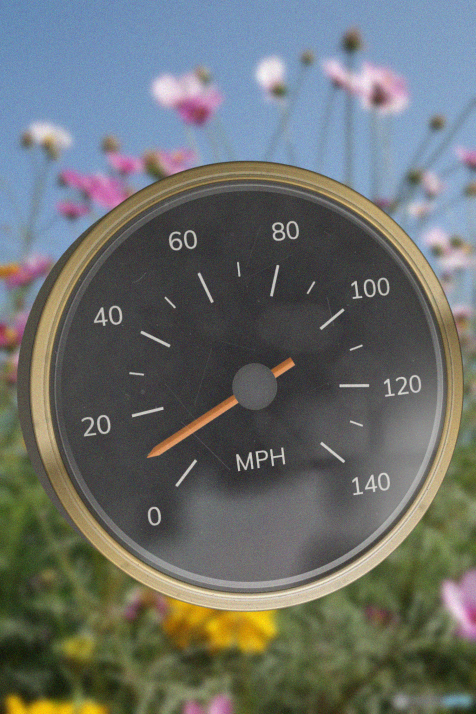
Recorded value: 10 mph
